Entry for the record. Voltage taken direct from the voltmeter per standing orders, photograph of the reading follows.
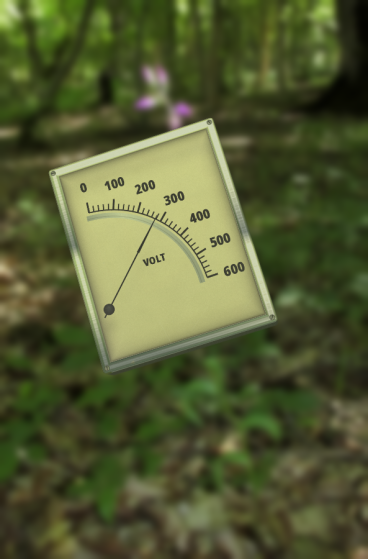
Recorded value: 280 V
